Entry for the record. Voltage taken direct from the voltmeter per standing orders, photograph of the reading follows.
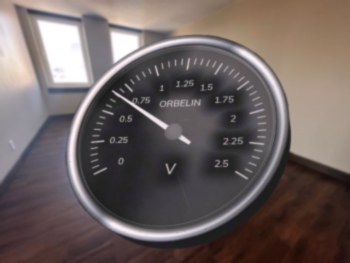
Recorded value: 0.65 V
